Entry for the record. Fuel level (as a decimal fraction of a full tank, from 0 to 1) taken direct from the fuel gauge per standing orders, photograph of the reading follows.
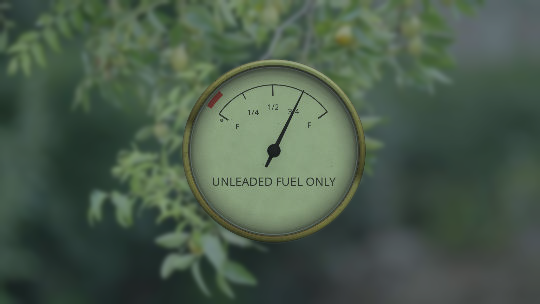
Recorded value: 0.75
